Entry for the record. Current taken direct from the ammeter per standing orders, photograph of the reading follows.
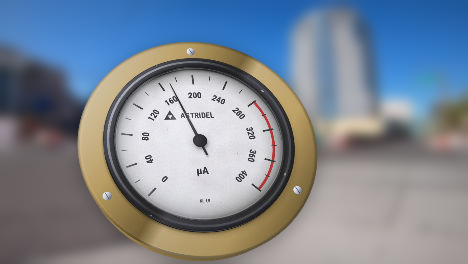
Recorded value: 170 µA
